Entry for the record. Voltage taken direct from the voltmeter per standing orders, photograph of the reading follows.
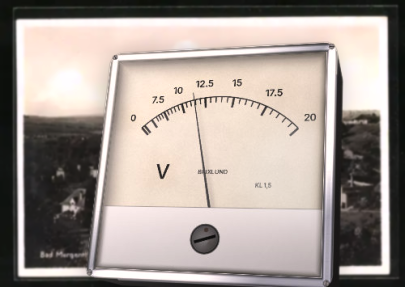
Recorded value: 11.5 V
